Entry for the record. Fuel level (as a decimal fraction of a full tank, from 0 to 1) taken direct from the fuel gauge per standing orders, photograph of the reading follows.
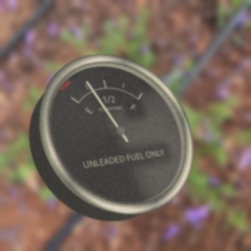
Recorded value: 0.25
